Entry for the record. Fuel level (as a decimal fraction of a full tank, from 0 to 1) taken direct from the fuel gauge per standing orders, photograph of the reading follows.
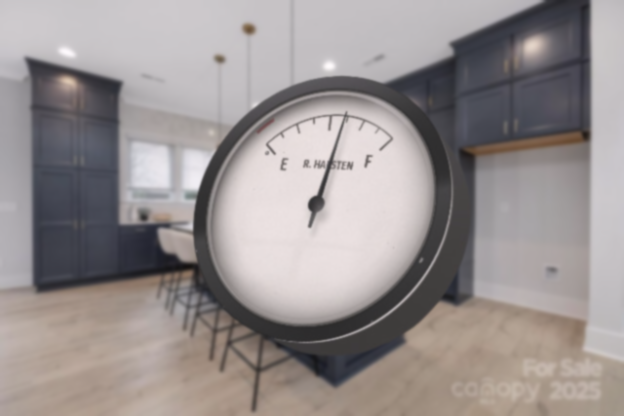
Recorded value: 0.625
